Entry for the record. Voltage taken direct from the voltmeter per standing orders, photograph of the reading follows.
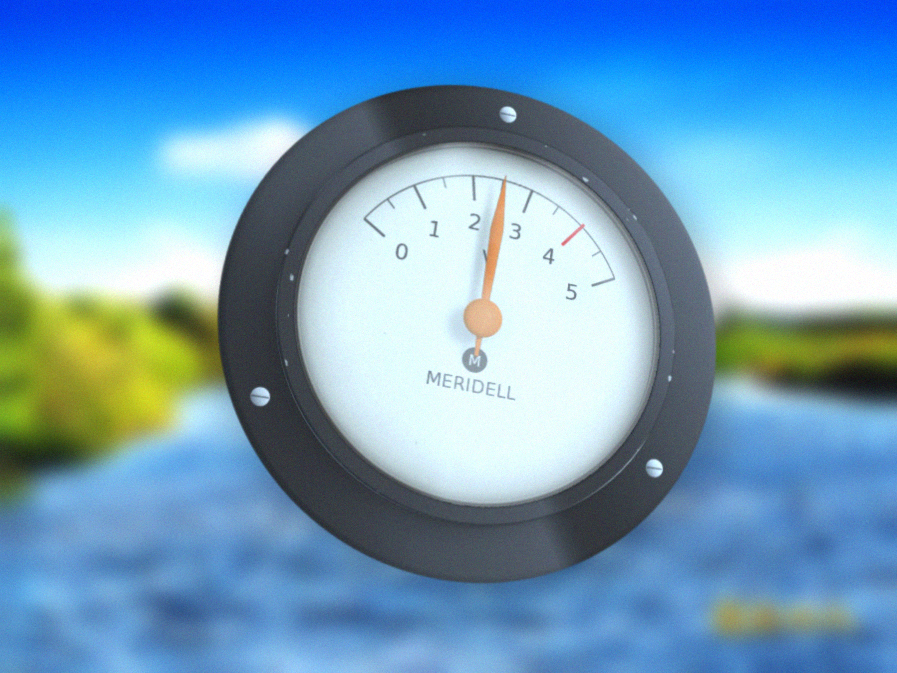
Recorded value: 2.5 V
